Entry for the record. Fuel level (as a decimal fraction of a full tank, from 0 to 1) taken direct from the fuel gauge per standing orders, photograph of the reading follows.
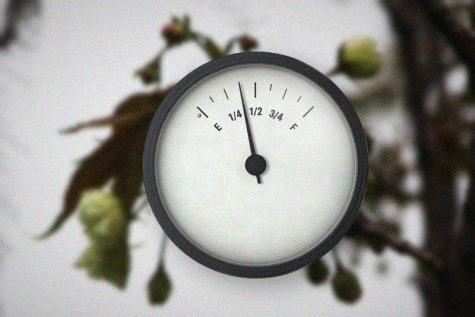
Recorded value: 0.375
